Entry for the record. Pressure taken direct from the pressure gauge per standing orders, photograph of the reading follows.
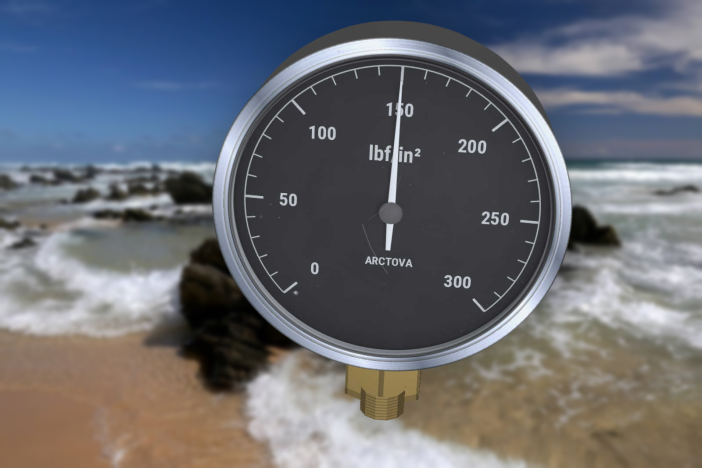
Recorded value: 150 psi
